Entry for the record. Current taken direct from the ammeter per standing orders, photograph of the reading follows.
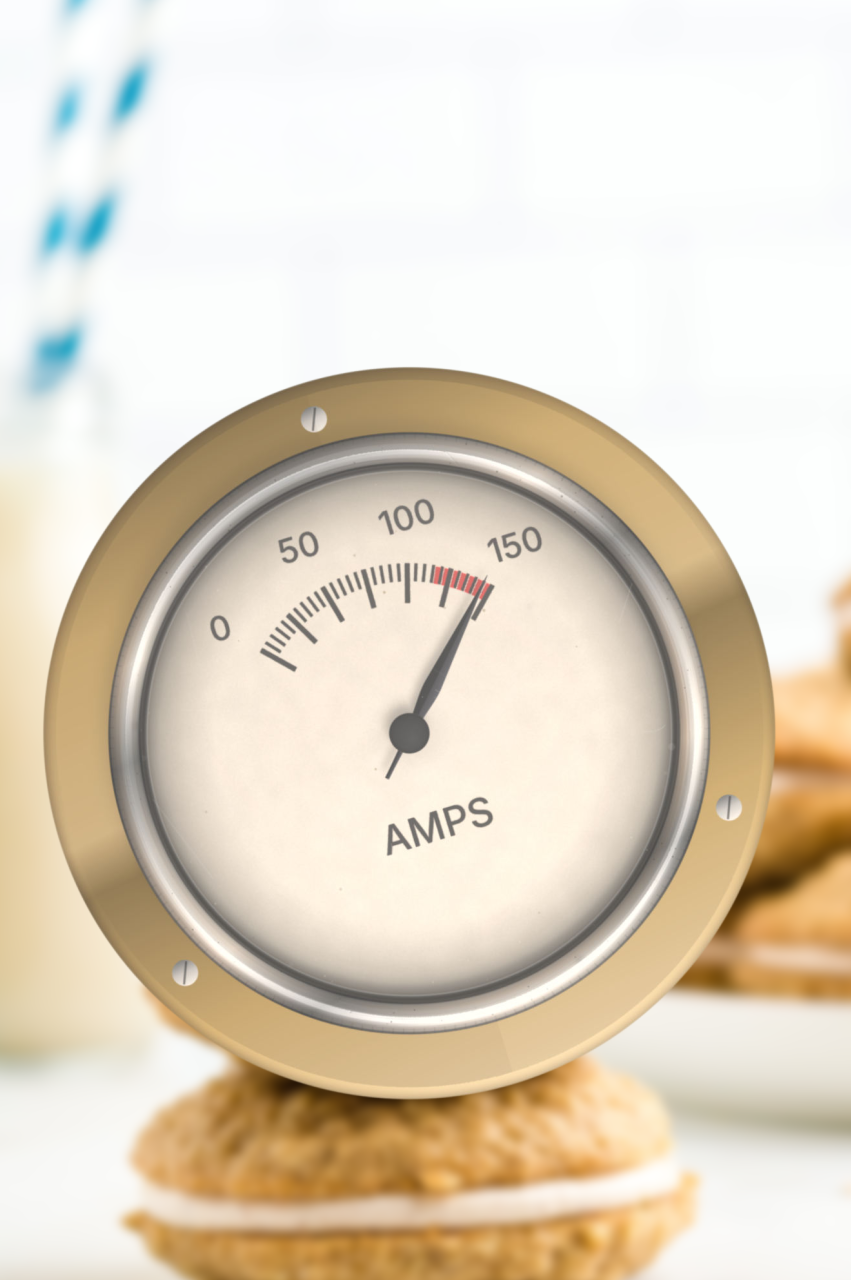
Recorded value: 145 A
